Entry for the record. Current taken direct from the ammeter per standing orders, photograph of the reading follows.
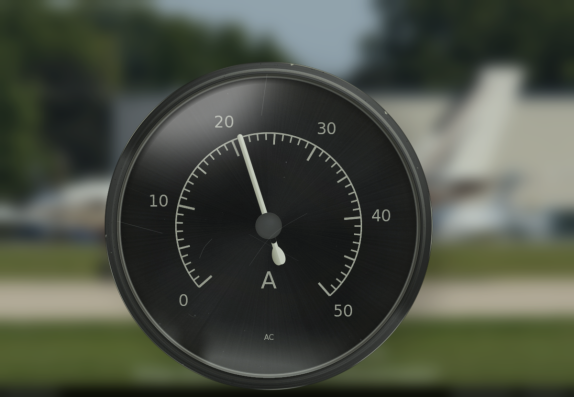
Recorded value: 21 A
